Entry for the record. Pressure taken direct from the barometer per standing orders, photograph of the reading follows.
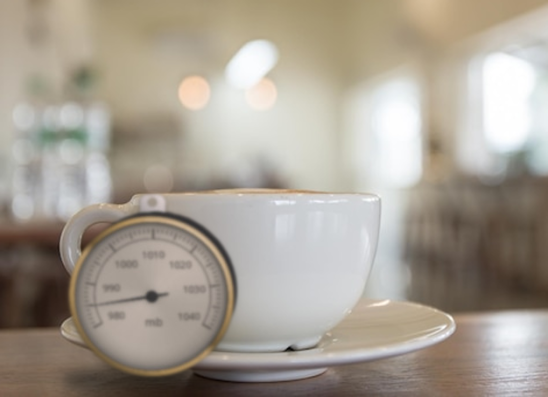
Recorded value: 985 mbar
